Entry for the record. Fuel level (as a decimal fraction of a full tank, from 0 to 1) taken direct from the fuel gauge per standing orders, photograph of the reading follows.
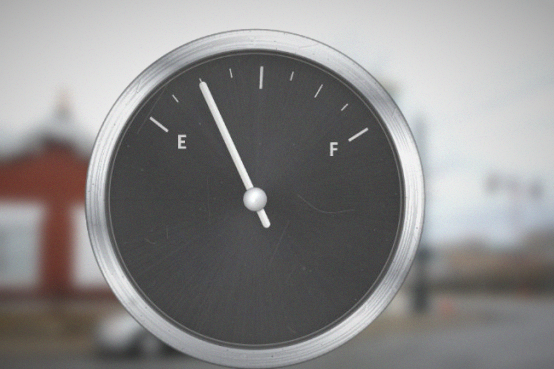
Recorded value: 0.25
